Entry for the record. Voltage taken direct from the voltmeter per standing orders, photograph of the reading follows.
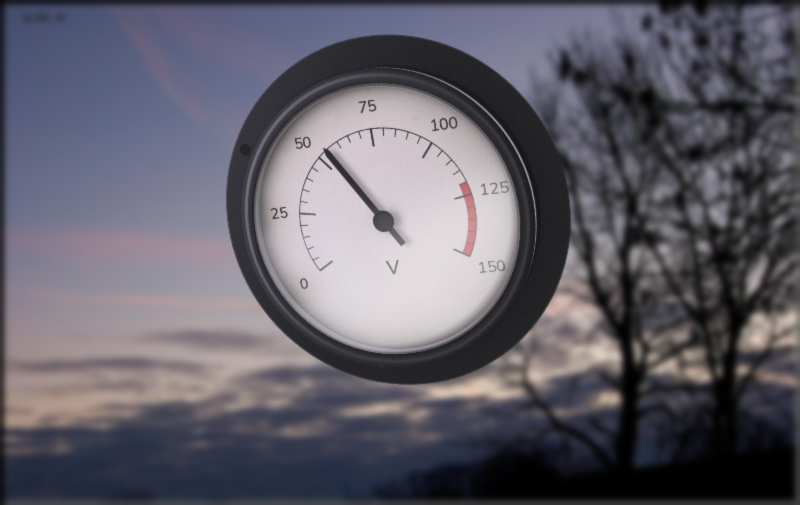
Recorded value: 55 V
